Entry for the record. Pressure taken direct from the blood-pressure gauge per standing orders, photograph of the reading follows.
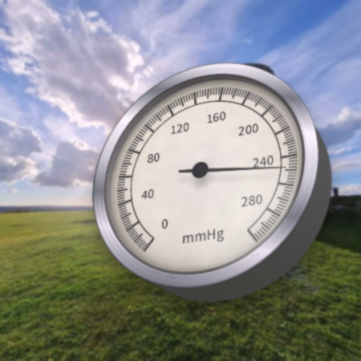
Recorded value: 250 mmHg
